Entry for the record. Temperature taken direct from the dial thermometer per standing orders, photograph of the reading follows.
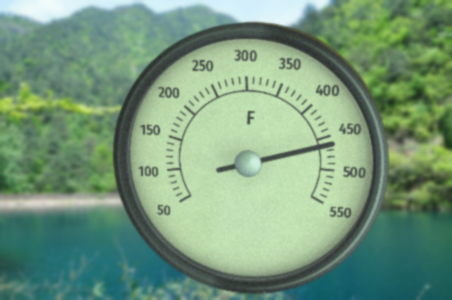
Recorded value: 460 °F
